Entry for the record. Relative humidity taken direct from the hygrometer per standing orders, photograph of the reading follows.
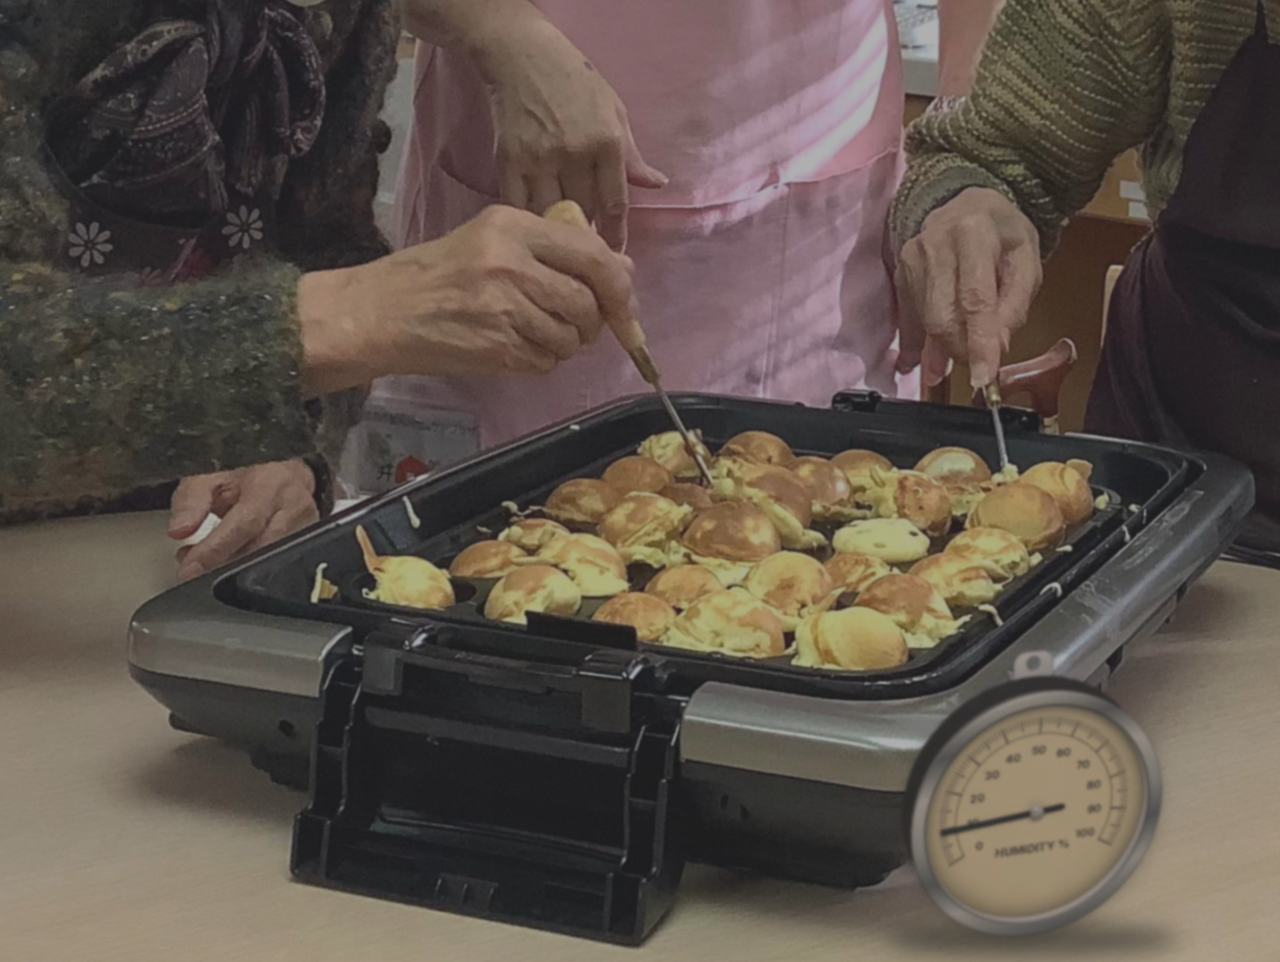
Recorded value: 10 %
